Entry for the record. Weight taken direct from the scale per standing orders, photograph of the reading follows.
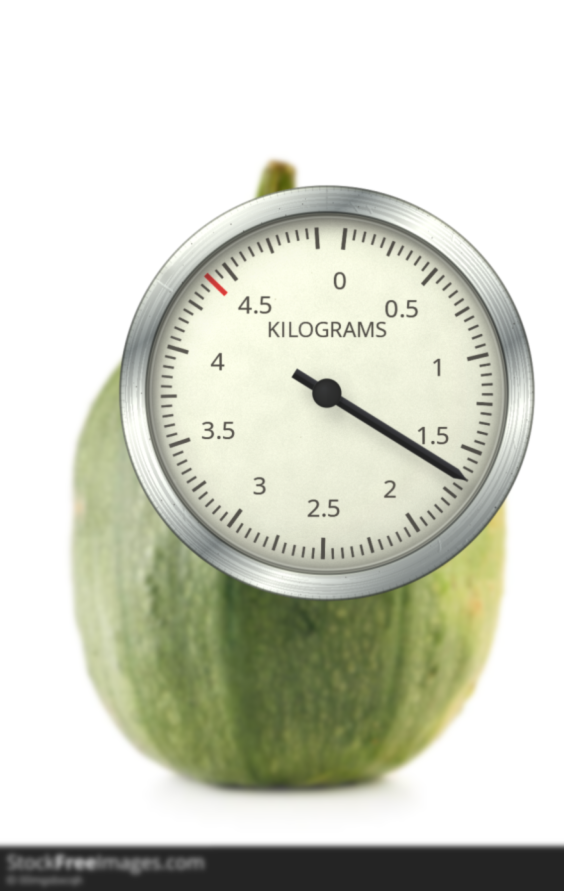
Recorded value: 1.65 kg
